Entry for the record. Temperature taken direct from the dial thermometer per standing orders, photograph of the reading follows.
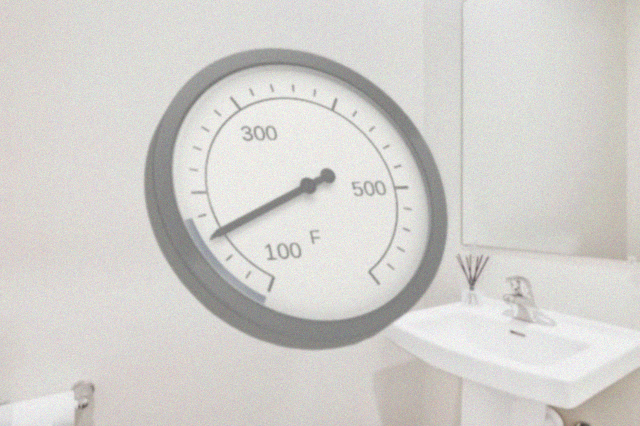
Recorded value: 160 °F
